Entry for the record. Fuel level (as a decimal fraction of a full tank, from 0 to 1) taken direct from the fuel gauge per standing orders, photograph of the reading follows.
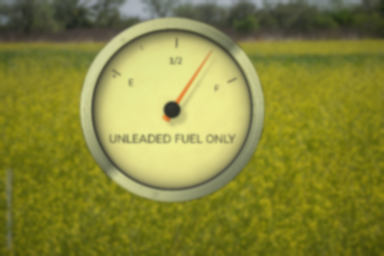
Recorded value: 0.75
